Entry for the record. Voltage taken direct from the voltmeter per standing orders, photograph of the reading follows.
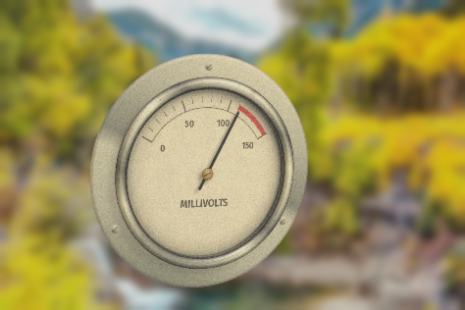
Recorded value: 110 mV
